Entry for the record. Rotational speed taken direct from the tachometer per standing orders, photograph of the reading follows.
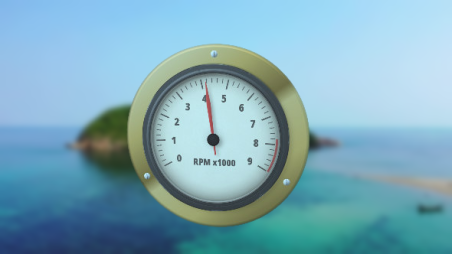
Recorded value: 4200 rpm
